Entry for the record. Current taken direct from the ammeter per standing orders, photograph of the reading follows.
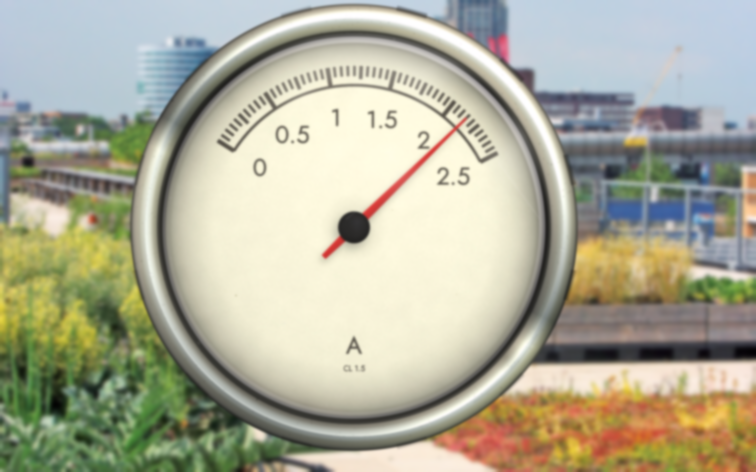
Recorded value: 2.15 A
